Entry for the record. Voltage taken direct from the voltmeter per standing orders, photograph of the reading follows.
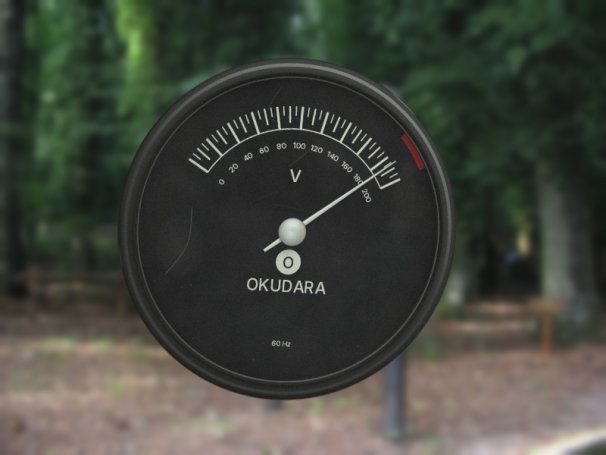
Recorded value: 185 V
